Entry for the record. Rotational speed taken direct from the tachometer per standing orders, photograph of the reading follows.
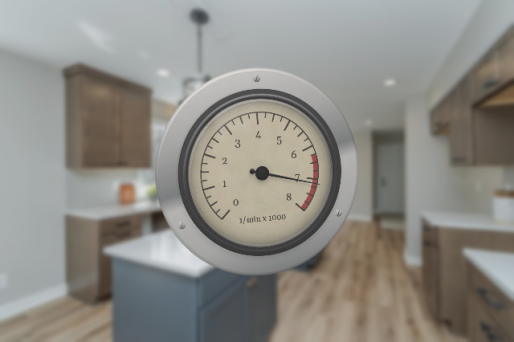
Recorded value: 7125 rpm
